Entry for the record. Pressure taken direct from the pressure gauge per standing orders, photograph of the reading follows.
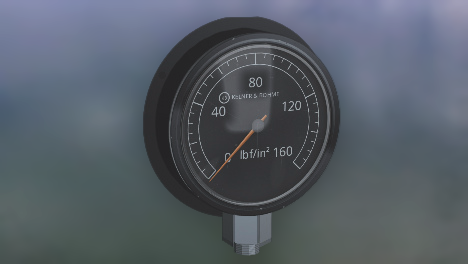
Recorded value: 0 psi
